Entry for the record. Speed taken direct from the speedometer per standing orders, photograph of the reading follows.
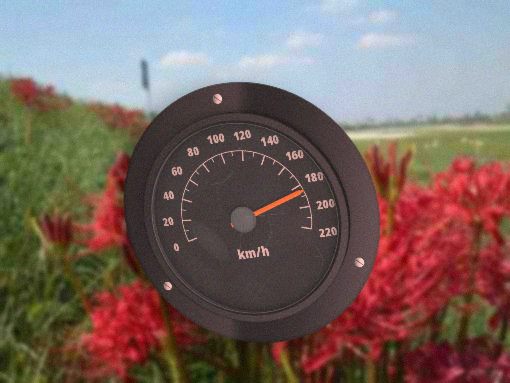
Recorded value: 185 km/h
